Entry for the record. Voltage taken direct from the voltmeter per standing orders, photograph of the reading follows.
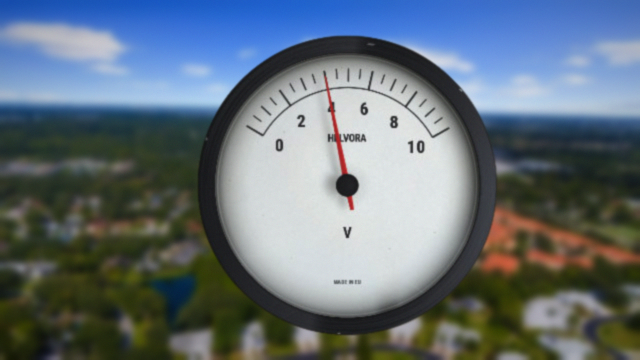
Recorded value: 4 V
